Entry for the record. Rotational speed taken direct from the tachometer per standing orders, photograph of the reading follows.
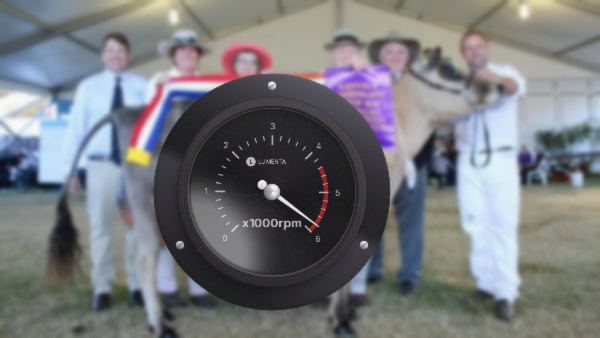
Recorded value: 5800 rpm
